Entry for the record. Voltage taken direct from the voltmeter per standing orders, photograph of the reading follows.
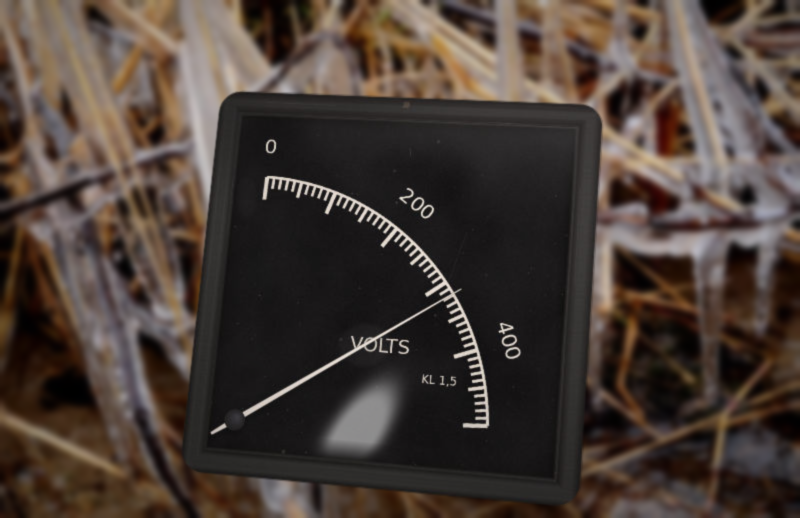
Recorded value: 320 V
